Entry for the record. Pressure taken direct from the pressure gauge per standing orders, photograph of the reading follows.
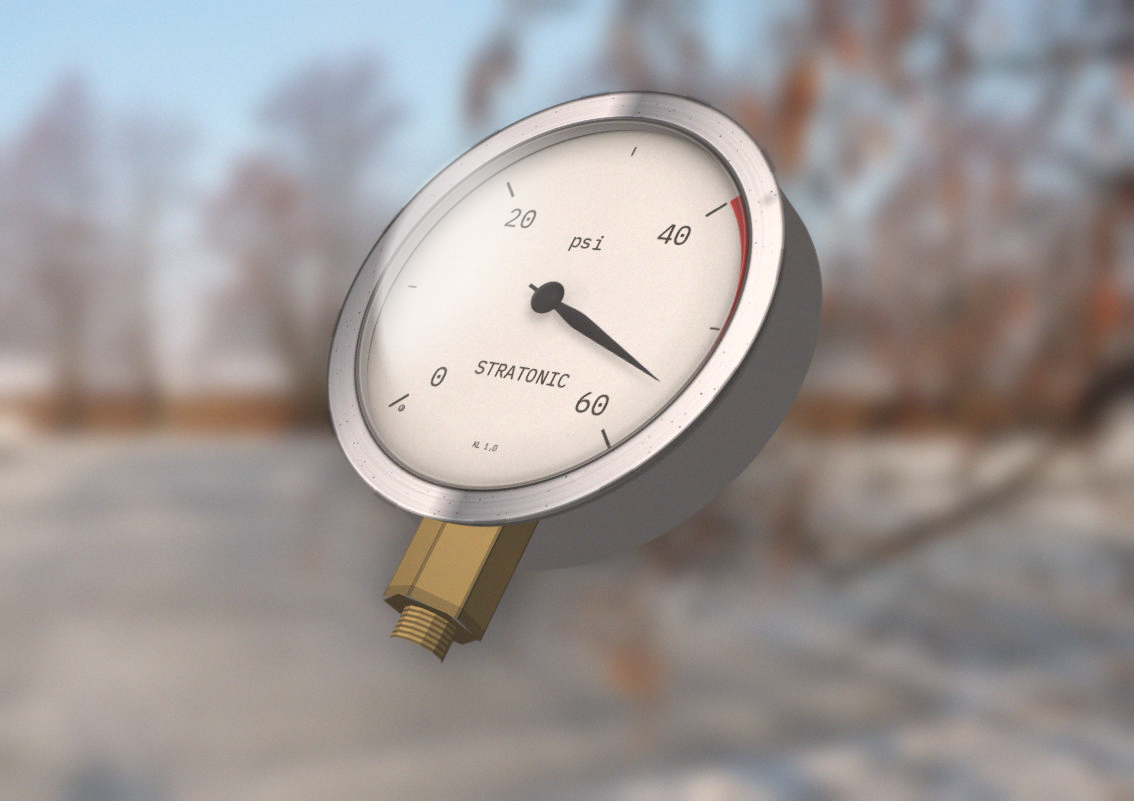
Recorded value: 55 psi
